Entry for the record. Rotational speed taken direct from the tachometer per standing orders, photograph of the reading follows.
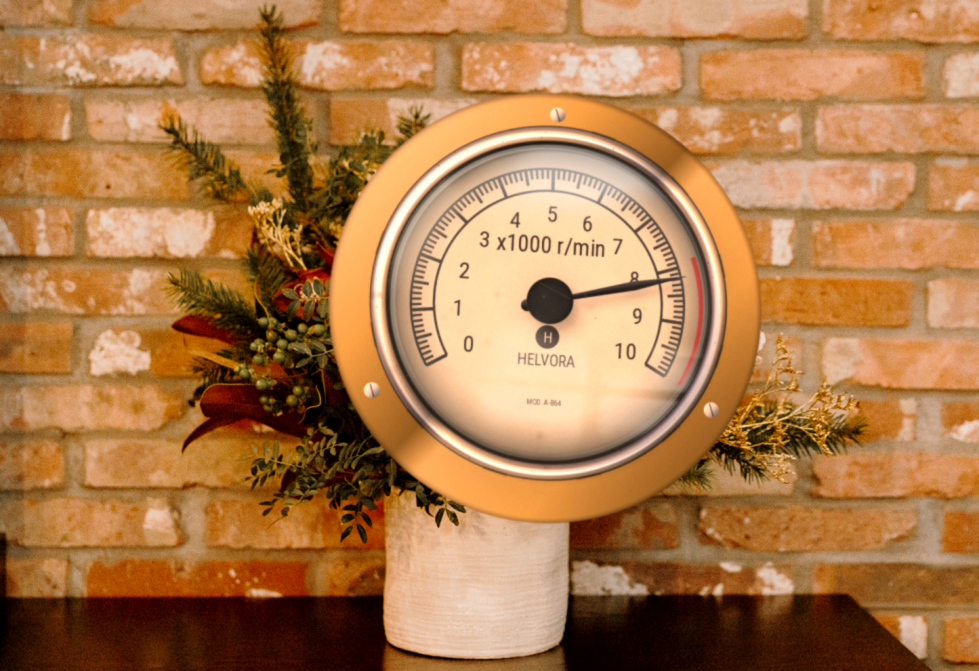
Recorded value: 8200 rpm
